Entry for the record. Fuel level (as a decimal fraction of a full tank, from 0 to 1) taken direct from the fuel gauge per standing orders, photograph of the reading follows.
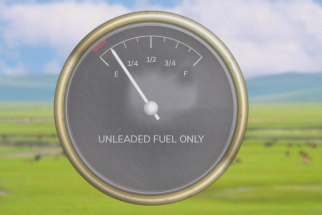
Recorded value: 0.125
